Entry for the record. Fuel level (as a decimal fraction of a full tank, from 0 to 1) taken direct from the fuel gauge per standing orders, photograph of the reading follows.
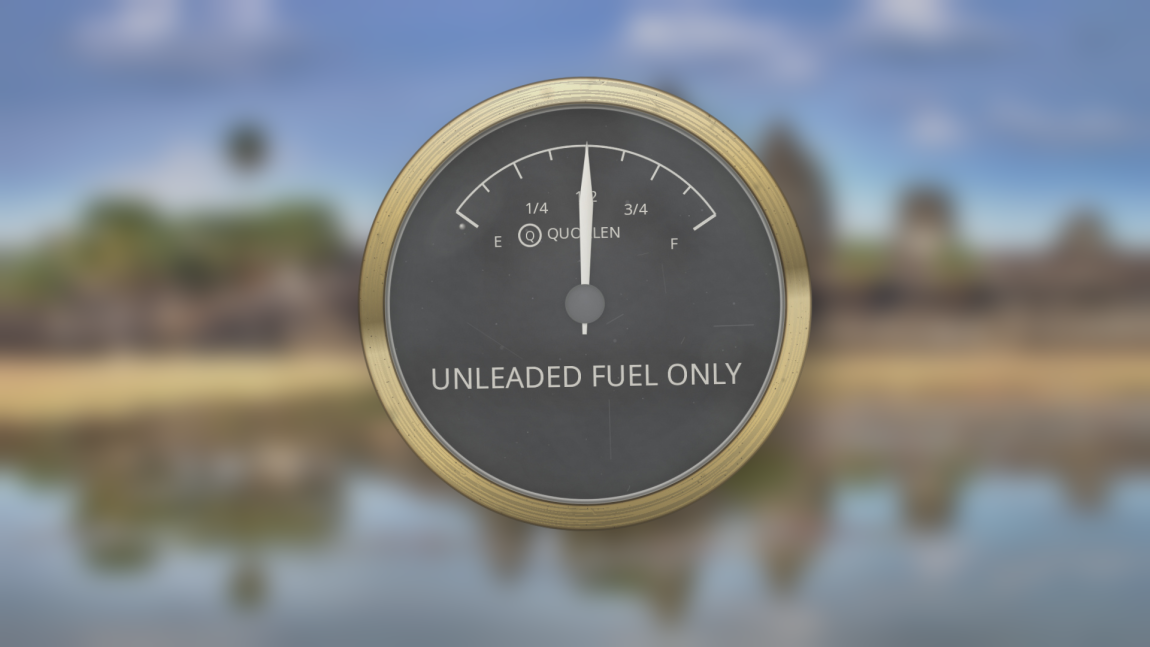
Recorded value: 0.5
